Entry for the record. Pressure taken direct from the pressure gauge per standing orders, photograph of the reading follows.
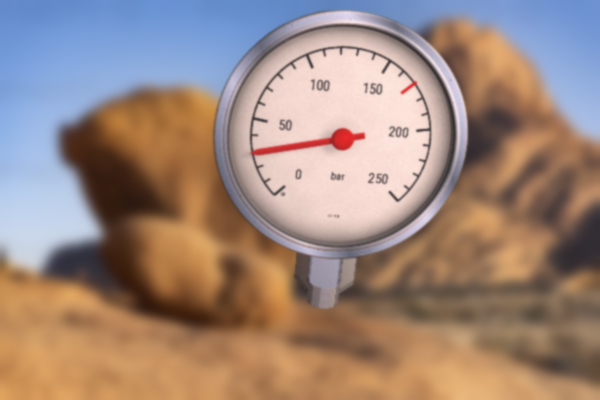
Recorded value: 30 bar
